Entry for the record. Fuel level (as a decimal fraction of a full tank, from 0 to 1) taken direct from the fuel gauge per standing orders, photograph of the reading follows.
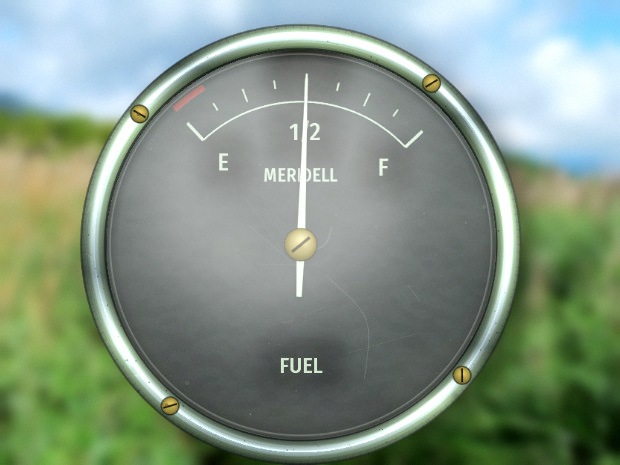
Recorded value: 0.5
